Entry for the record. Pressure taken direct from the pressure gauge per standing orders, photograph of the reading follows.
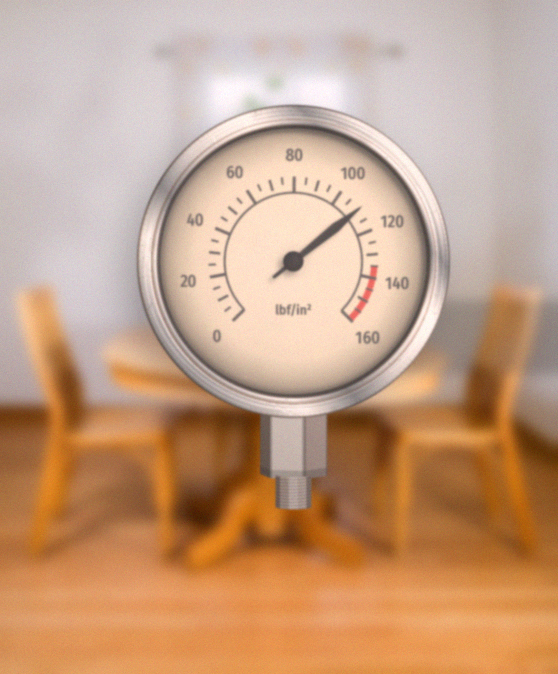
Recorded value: 110 psi
